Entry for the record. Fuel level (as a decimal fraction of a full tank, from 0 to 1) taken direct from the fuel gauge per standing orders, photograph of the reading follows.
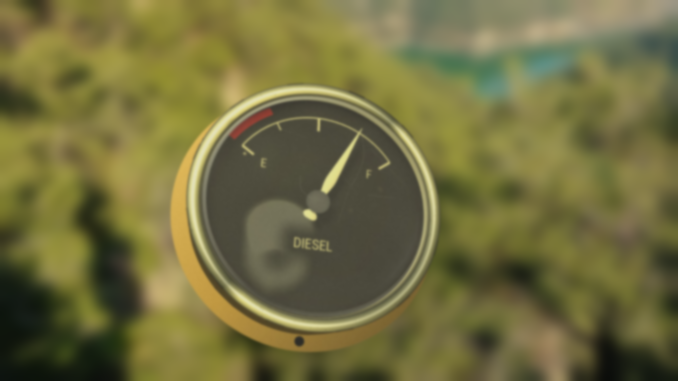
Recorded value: 0.75
